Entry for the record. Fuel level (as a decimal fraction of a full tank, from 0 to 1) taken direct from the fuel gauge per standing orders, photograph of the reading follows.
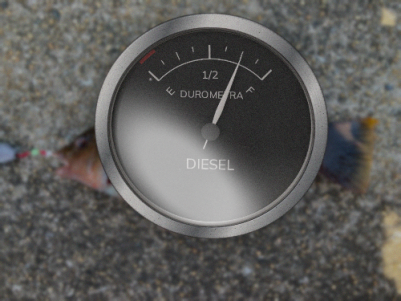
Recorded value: 0.75
